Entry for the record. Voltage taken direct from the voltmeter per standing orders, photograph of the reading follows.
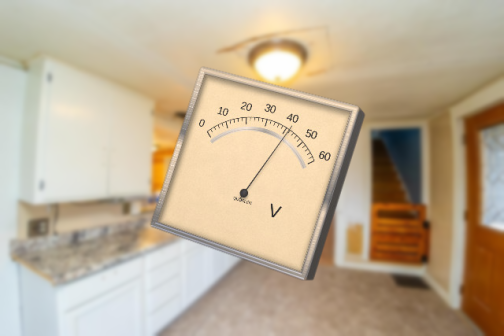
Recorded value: 42 V
